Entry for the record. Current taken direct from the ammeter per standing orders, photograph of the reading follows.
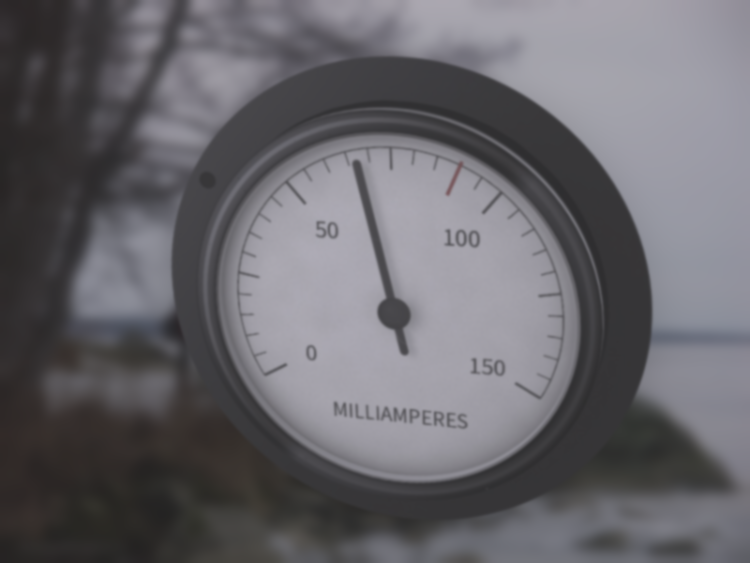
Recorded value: 67.5 mA
